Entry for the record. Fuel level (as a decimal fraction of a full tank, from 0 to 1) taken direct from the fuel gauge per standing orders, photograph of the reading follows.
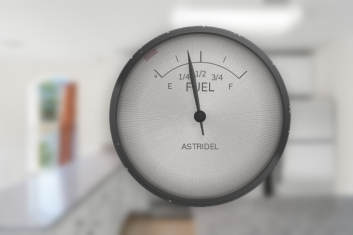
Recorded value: 0.375
